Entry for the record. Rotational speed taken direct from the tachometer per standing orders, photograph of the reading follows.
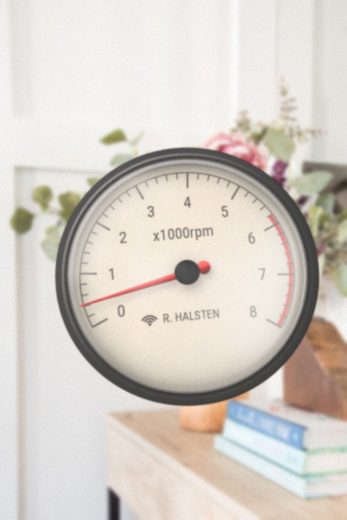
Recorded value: 400 rpm
